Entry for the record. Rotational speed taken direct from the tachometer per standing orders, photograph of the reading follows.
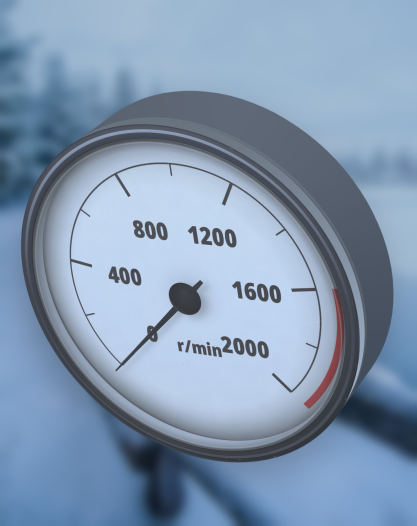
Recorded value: 0 rpm
